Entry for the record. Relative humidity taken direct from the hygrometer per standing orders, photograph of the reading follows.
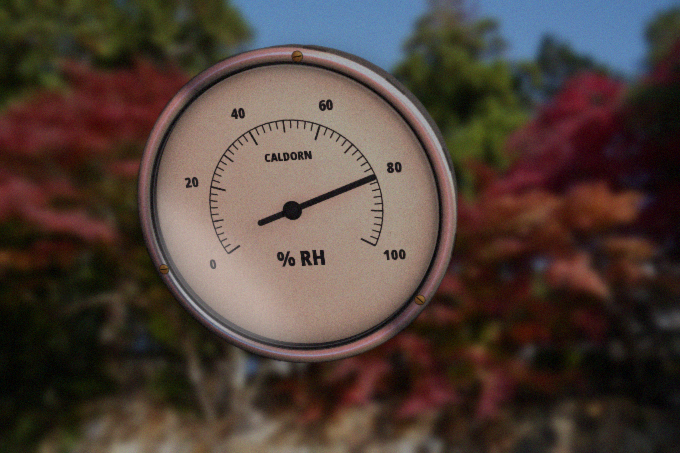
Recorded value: 80 %
